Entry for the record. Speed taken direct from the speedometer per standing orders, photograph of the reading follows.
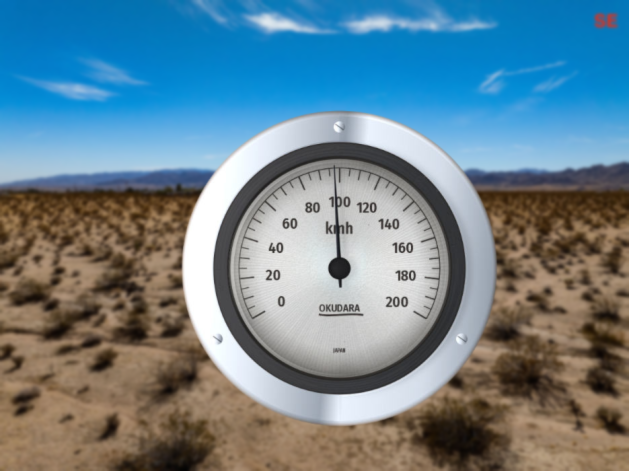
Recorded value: 97.5 km/h
